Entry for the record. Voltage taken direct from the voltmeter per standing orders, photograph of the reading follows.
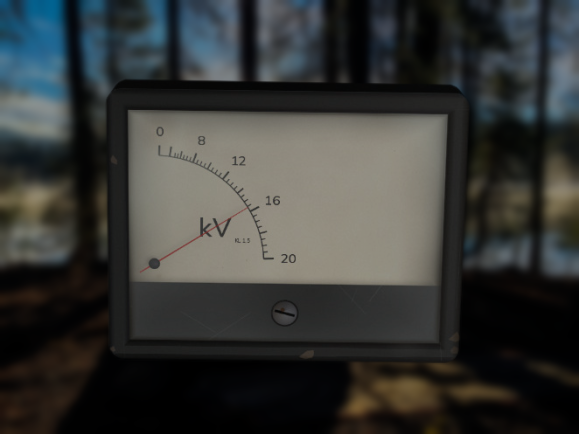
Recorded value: 15.5 kV
